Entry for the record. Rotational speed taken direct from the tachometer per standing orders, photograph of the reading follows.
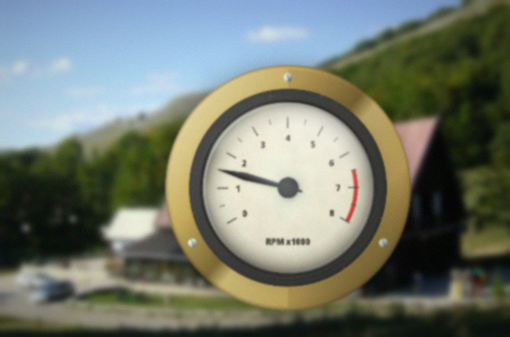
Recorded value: 1500 rpm
